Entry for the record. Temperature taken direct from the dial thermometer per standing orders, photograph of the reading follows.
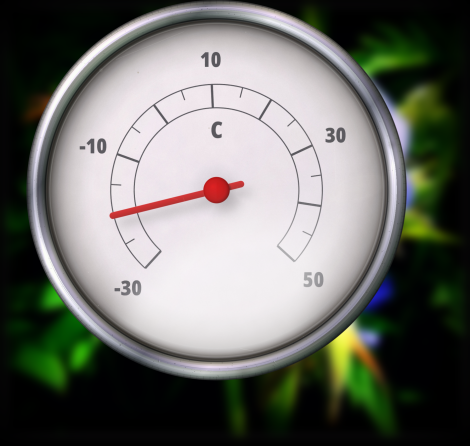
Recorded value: -20 °C
